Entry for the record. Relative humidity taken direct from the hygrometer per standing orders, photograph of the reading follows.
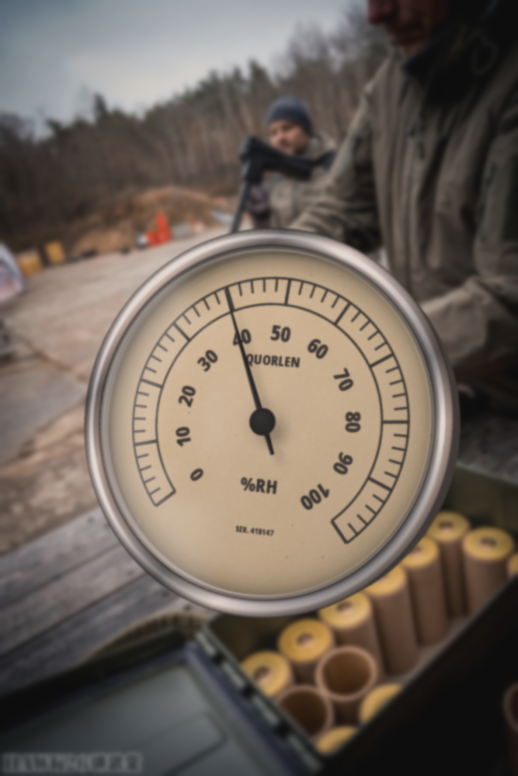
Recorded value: 40 %
